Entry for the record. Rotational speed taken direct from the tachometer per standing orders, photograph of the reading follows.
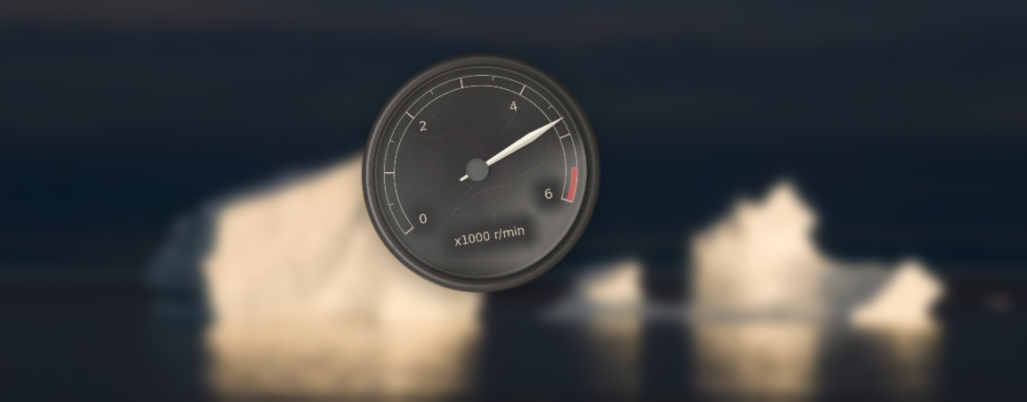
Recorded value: 4750 rpm
